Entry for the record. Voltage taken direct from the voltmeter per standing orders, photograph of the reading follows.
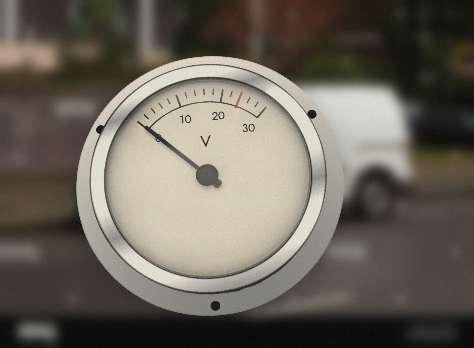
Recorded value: 0 V
